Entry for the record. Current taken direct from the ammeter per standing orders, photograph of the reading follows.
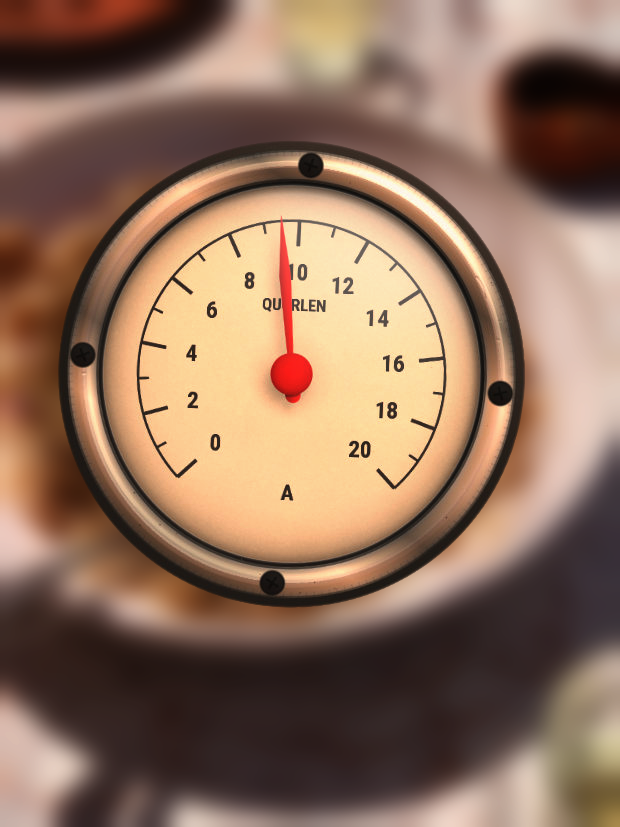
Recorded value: 9.5 A
